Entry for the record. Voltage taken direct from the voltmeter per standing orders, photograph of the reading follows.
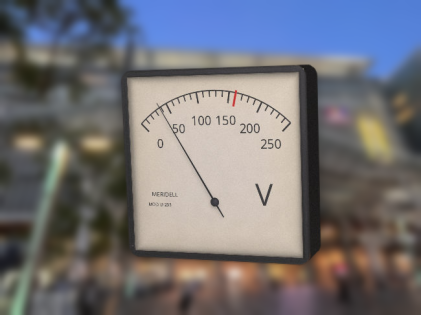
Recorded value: 40 V
